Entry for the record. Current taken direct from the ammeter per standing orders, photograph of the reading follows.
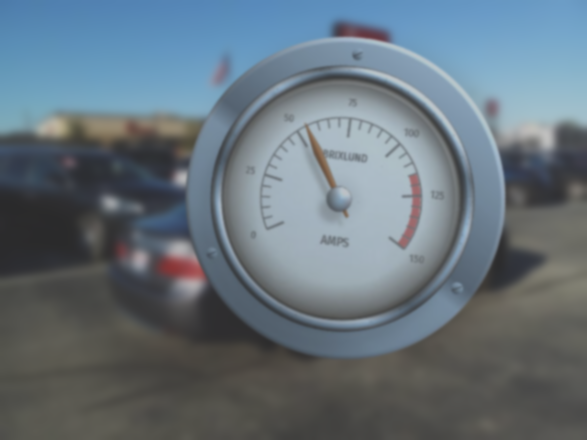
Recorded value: 55 A
